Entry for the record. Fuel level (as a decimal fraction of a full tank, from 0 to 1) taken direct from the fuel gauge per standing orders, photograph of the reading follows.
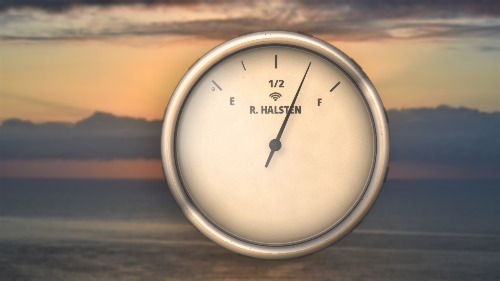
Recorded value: 0.75
